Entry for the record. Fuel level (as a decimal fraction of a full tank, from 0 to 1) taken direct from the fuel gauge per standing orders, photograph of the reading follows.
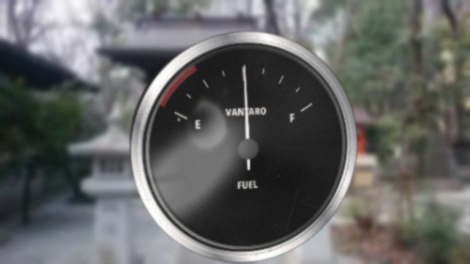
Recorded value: 0.5
